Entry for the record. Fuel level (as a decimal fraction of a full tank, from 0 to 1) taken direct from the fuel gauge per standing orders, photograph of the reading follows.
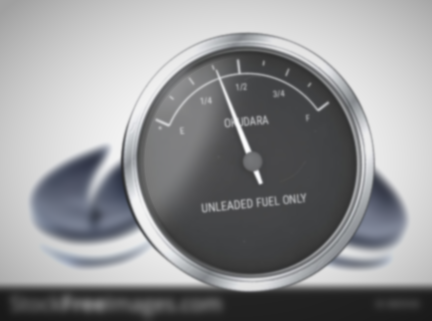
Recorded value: 0.375
